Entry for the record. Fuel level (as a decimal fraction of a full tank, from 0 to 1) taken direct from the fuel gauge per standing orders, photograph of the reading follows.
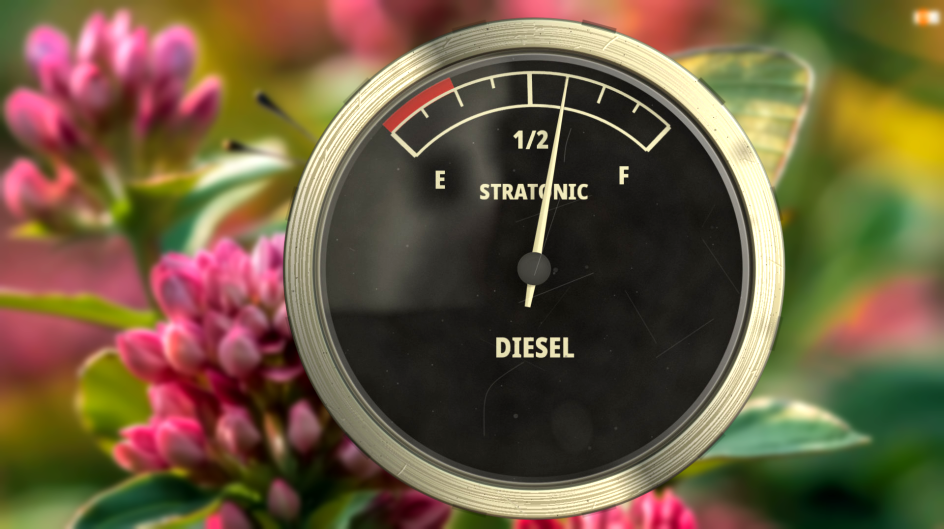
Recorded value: 0.625
